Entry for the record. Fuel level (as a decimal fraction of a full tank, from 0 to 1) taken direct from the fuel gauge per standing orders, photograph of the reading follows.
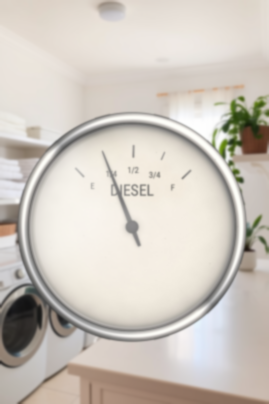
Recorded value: 0.25
